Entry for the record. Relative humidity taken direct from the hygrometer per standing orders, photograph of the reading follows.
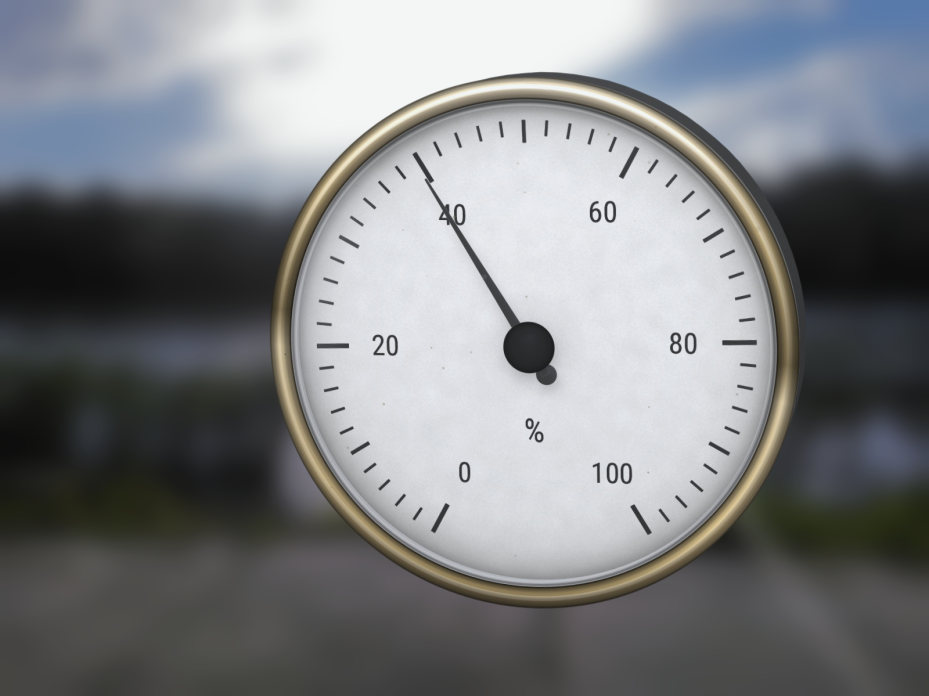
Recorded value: 40 %
